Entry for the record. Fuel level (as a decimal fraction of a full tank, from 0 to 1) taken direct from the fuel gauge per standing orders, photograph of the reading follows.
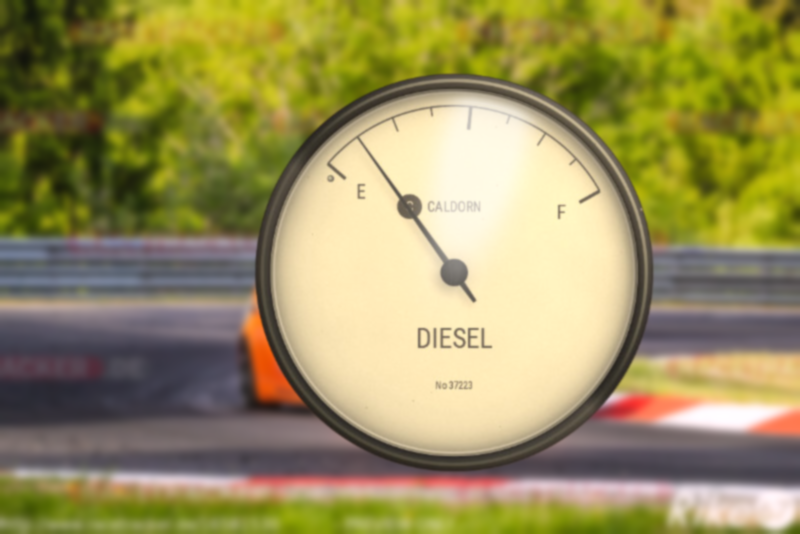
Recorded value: 0.125
